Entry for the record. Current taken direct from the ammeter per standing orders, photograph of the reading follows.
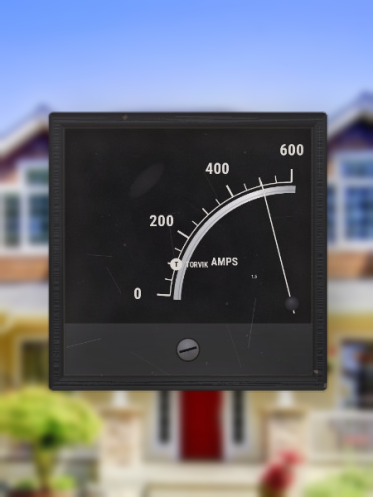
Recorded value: 500 A
